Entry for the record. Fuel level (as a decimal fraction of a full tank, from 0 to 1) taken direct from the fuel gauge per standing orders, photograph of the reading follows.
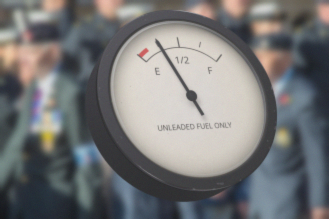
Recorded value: 0.25
